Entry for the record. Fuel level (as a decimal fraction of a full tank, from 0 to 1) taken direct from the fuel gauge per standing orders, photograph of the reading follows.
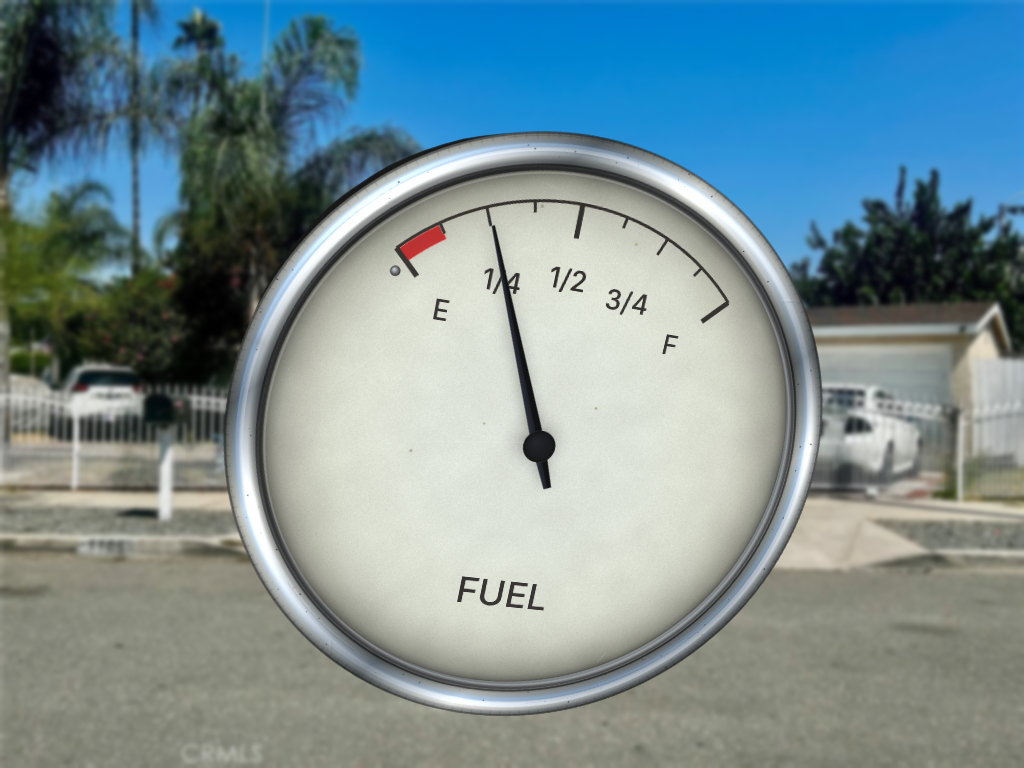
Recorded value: 0.25
